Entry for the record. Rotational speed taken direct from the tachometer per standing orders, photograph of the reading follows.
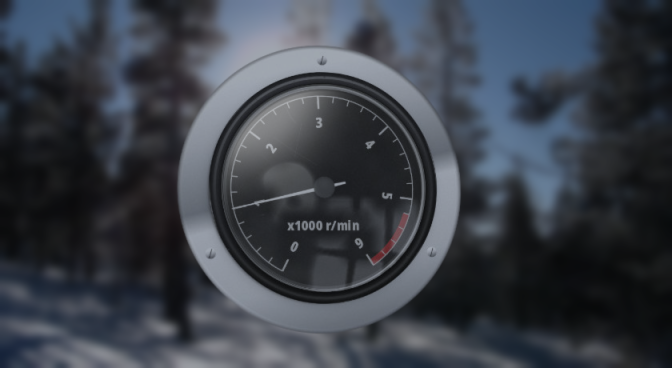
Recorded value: 1000 rpm
